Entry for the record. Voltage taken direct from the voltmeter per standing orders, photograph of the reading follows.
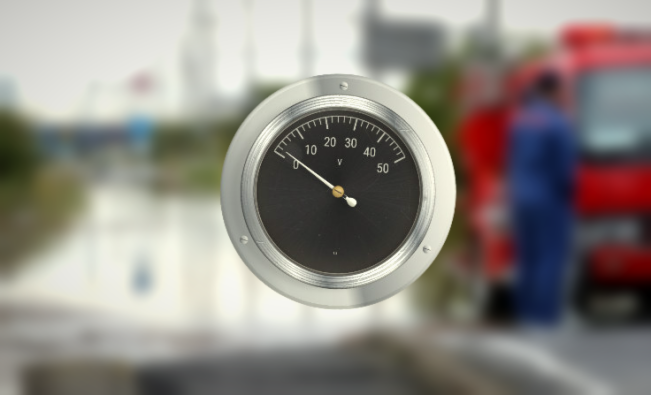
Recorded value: 2 V
